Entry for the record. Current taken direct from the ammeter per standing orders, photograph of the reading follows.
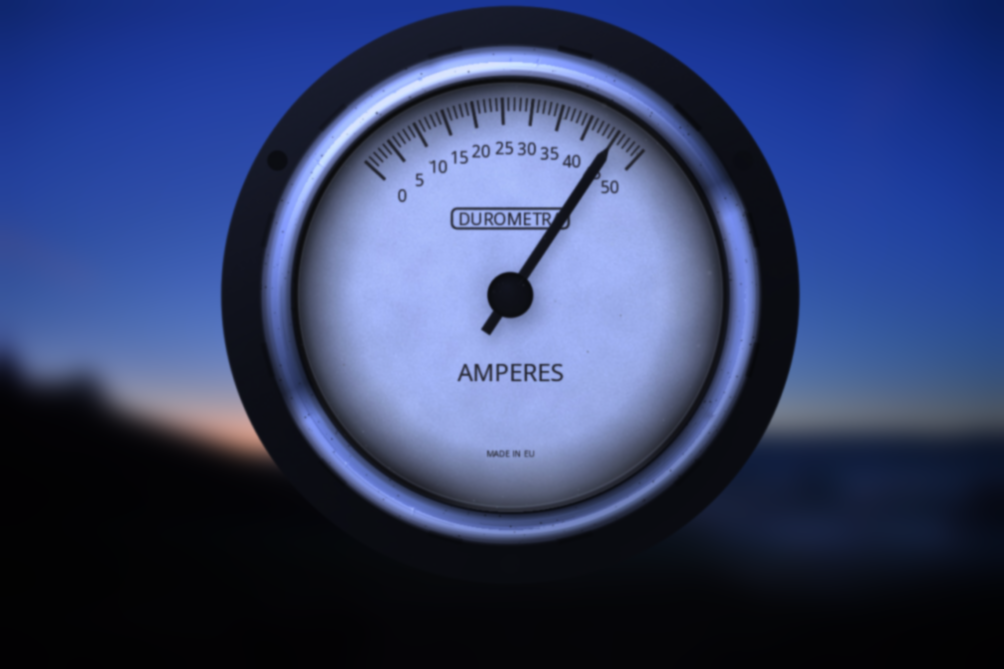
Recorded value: 45 A
